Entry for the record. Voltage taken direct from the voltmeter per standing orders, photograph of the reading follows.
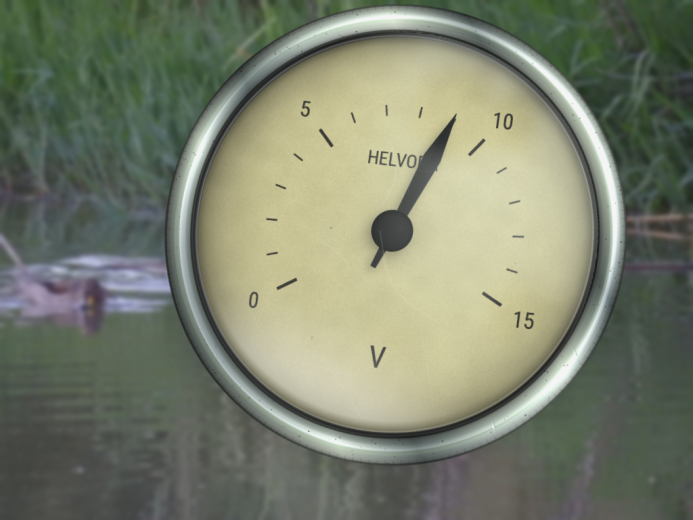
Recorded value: 9 V
